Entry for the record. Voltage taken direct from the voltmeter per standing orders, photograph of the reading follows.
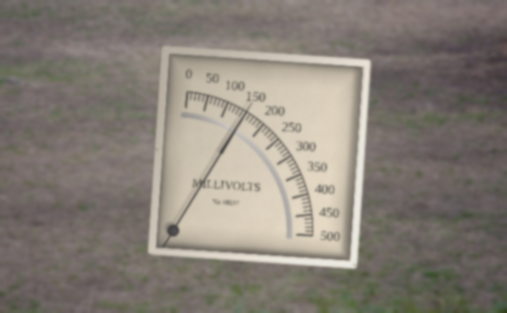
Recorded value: 150 mV
